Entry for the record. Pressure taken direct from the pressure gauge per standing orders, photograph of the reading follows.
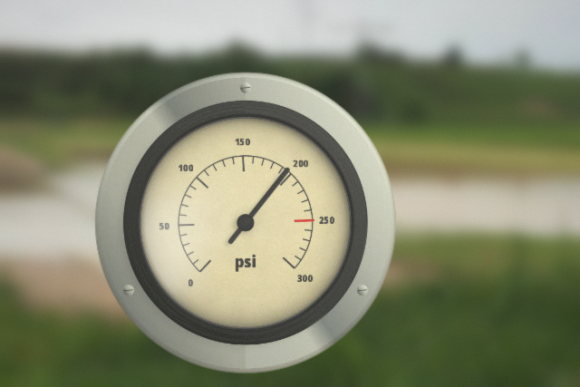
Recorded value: 195 psi
